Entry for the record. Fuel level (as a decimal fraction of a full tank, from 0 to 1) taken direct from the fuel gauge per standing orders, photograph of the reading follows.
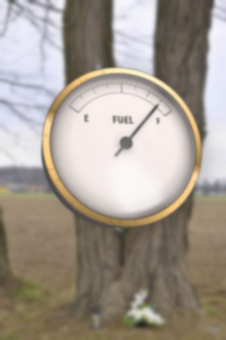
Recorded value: 0.875
